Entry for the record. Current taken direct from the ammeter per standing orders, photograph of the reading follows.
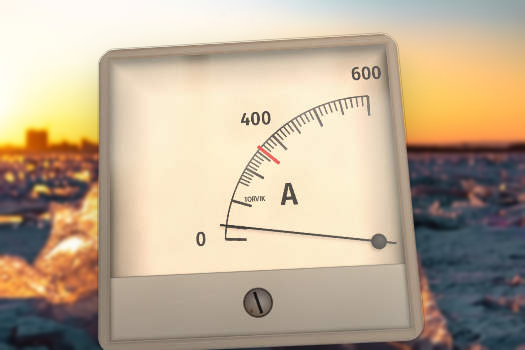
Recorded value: 100 A
